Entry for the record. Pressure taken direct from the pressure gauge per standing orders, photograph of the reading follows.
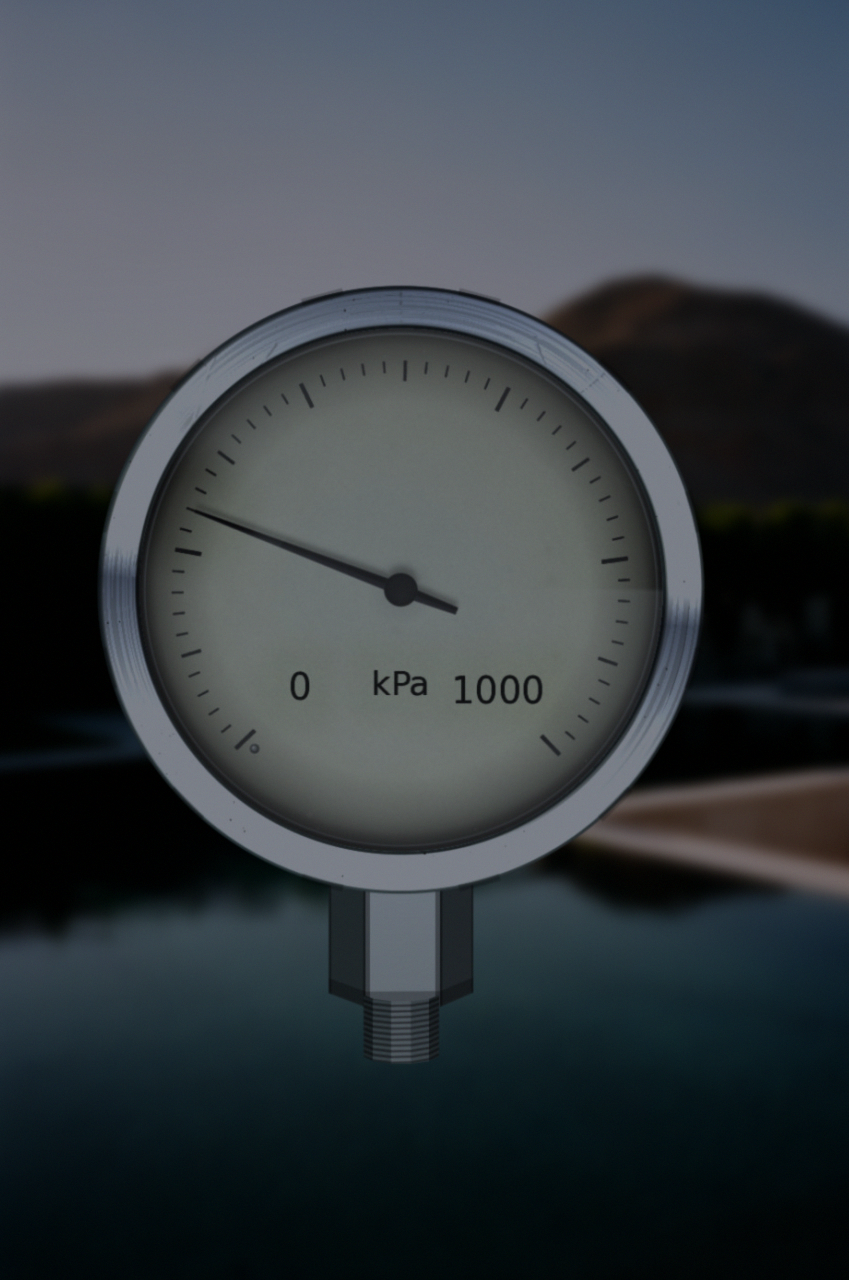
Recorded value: 240 kPa
